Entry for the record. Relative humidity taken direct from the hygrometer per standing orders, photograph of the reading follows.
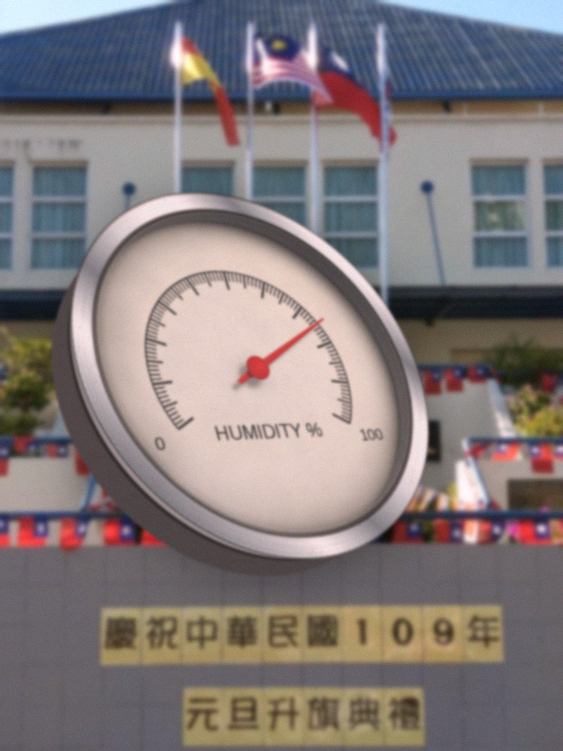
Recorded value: 75 %
